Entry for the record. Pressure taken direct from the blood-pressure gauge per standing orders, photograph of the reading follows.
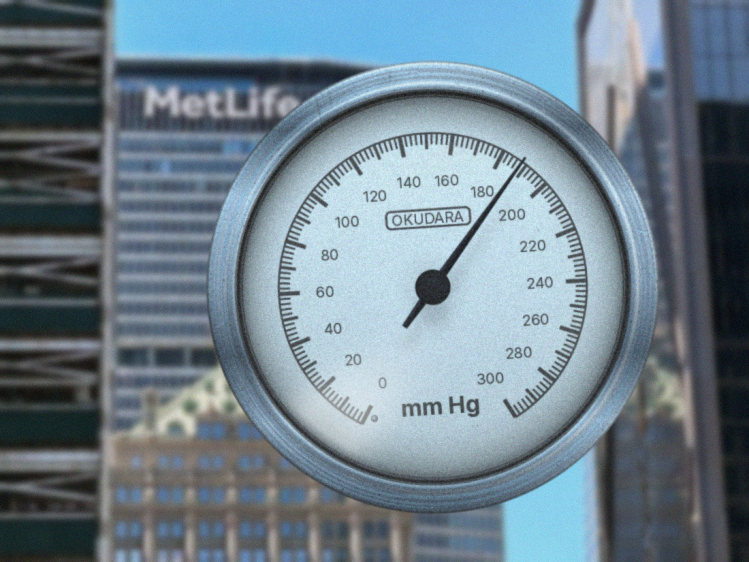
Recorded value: 188 mmHg
